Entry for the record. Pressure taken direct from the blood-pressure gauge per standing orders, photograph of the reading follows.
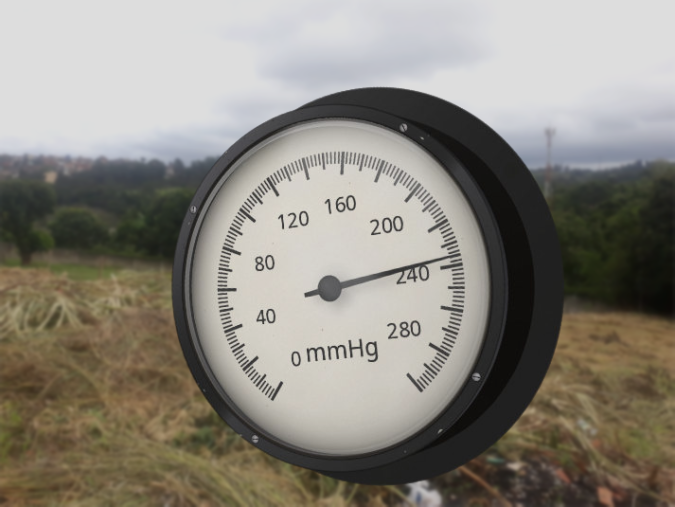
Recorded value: 236 mmHg
